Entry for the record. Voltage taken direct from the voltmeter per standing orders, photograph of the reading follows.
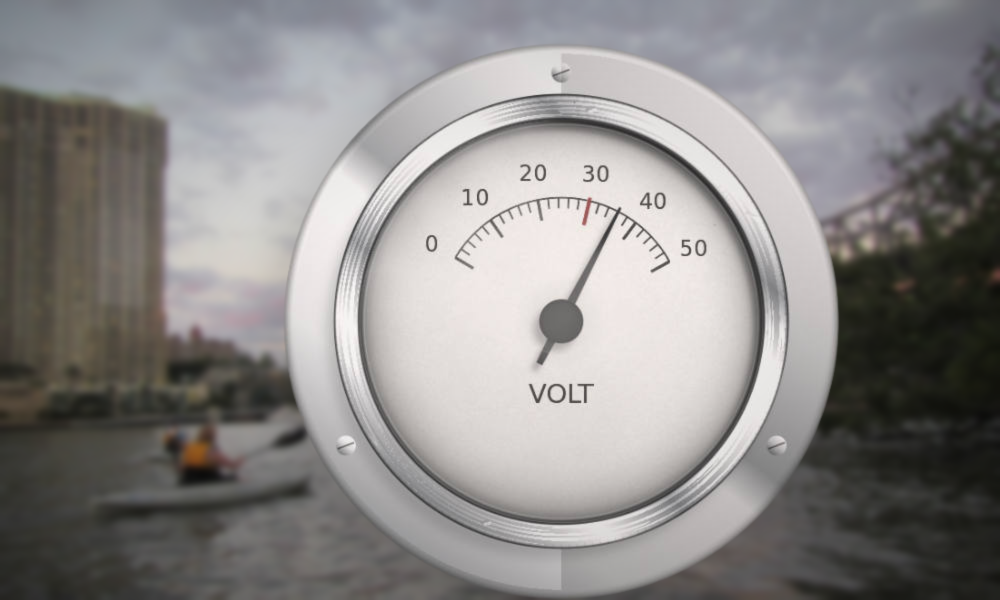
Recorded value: 36 V
